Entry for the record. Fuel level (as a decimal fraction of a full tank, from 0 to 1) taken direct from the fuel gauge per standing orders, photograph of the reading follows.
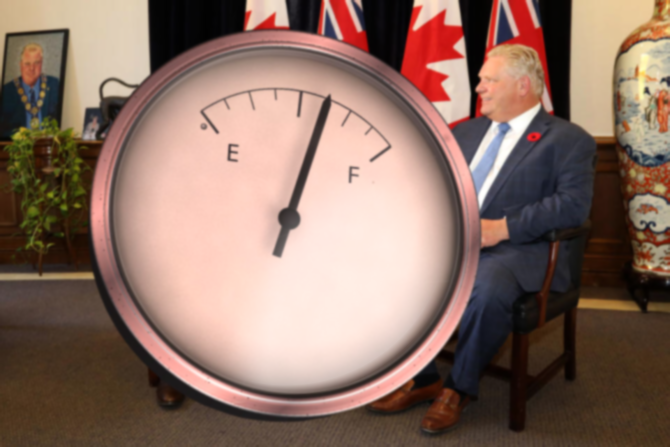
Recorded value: 0.625
